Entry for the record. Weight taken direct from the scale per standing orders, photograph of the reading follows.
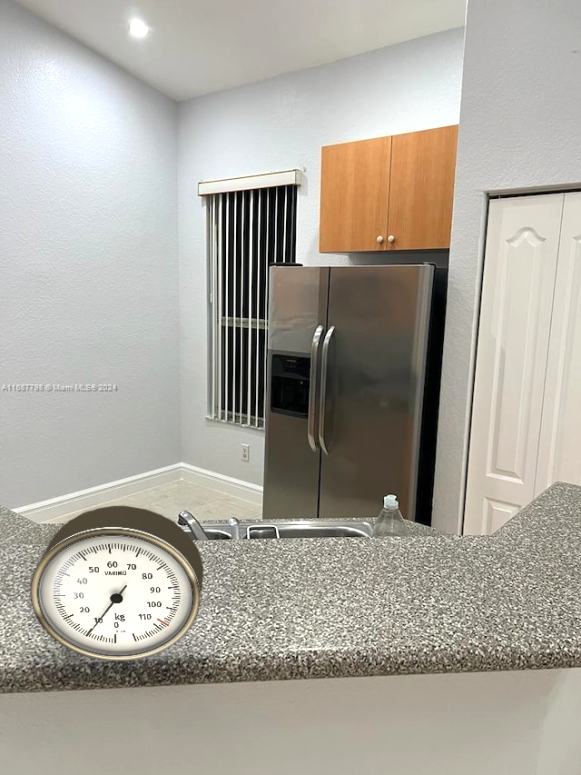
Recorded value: 10 kg
